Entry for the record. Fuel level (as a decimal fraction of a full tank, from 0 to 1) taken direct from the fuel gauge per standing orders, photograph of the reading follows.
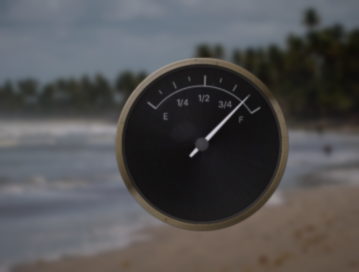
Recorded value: 0.875
